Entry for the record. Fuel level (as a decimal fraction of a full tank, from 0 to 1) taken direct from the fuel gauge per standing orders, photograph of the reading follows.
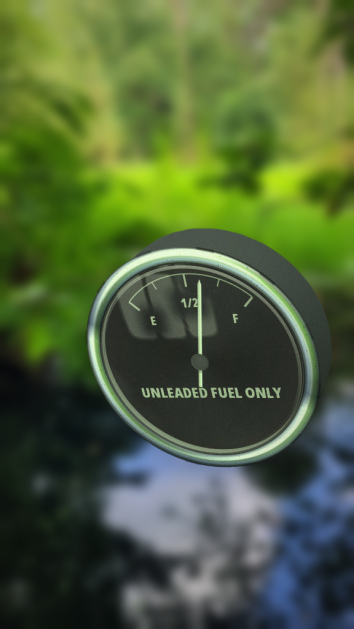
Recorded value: 0.625
